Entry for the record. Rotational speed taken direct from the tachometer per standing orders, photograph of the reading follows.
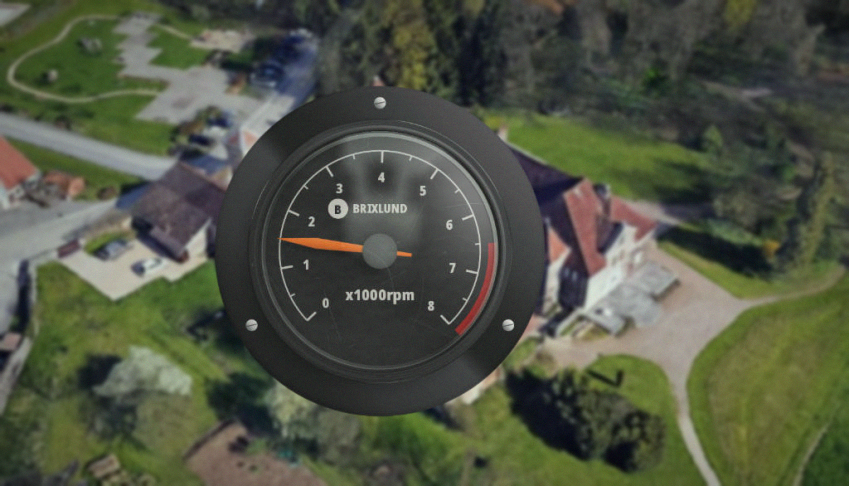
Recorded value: 1500 rpm
